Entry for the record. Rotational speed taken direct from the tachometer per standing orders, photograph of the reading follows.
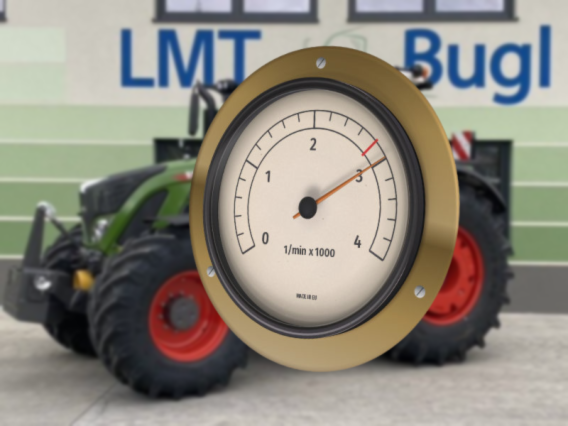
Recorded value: 3000 rpm
